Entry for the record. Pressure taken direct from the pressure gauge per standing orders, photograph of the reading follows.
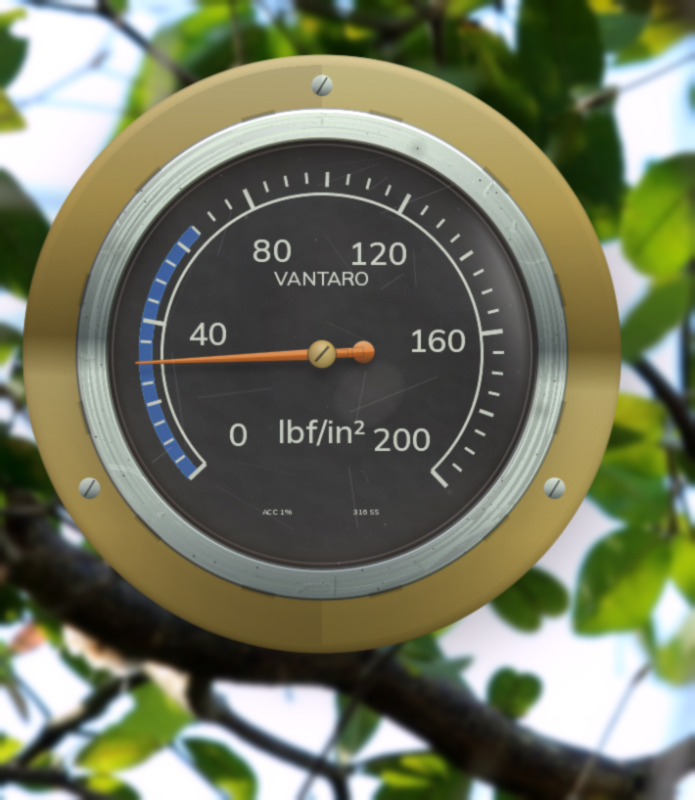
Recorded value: 30 psi
